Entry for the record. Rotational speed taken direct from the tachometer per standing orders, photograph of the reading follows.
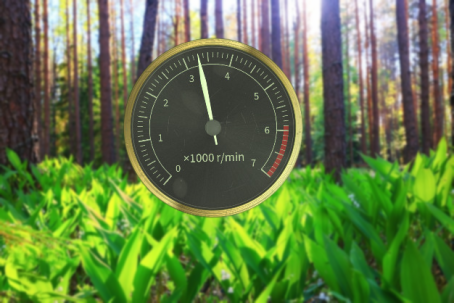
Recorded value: 3300 rpm
